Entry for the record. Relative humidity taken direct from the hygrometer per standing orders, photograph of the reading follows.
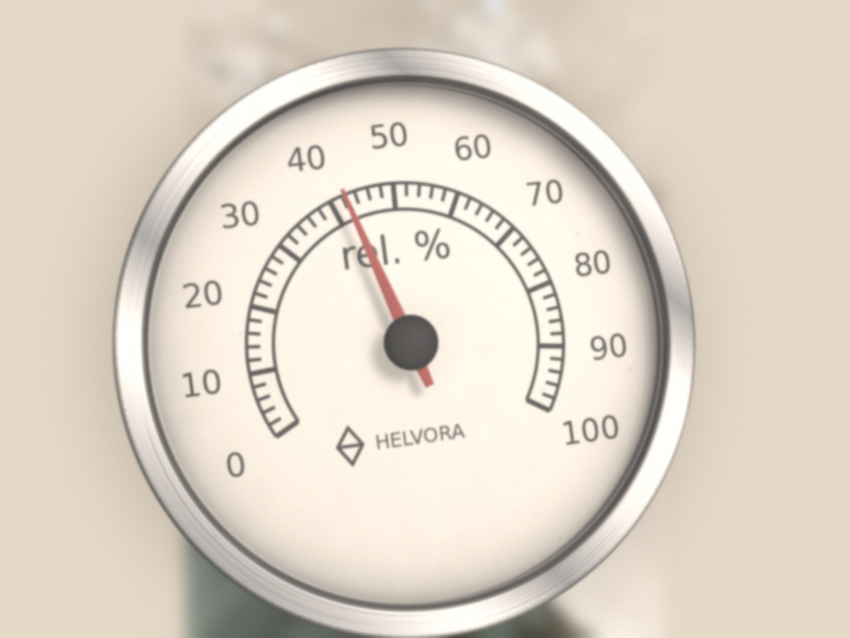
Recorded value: 42 %
